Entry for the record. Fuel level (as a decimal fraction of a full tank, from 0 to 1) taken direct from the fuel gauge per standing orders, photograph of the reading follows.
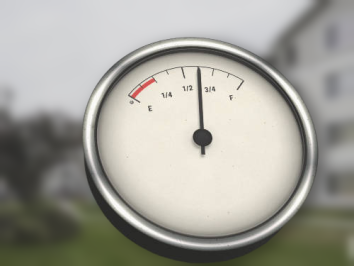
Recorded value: 0.625
